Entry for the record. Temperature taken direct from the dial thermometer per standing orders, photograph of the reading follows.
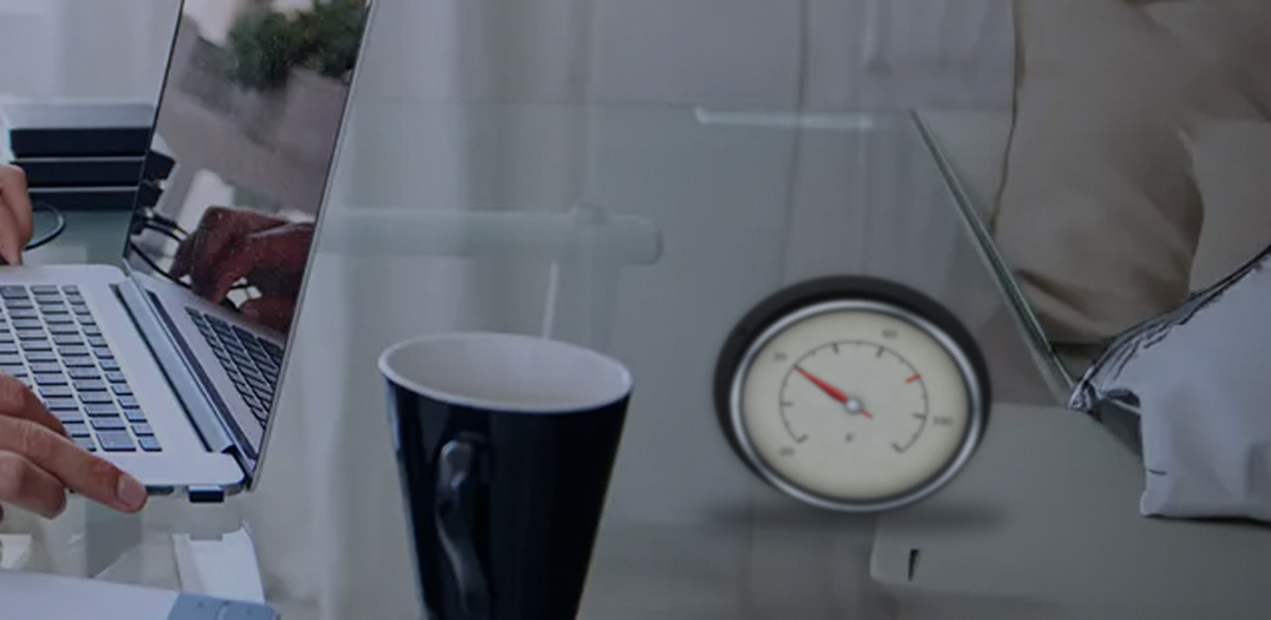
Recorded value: 20 °F
